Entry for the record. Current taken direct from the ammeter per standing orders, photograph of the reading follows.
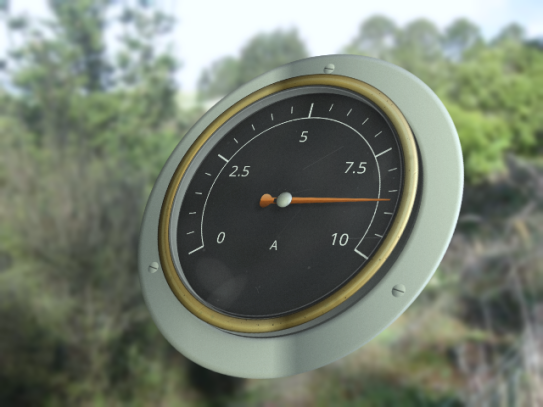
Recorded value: 8.75 A
